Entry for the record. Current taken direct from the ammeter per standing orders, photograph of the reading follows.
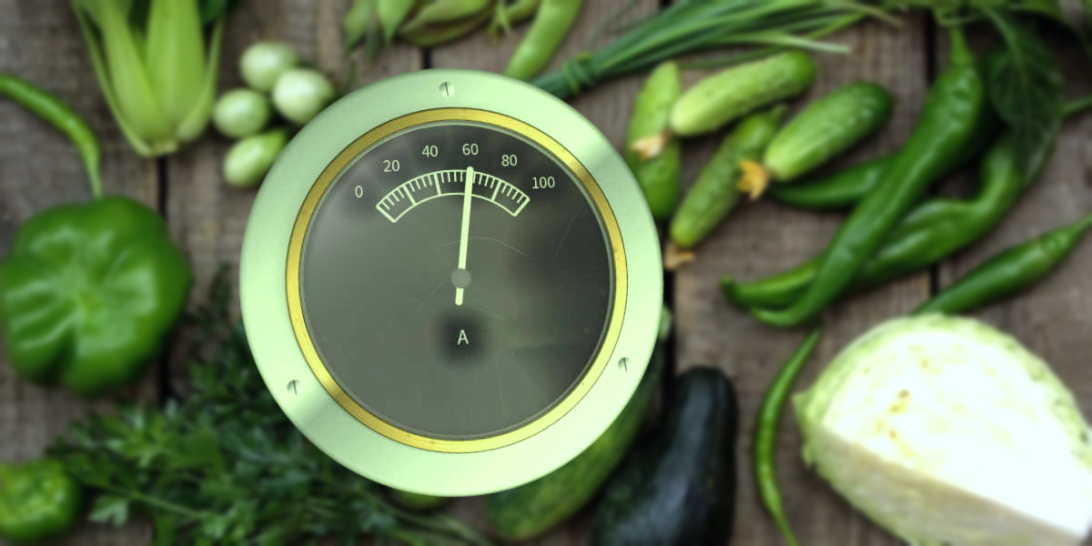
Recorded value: 60 A
